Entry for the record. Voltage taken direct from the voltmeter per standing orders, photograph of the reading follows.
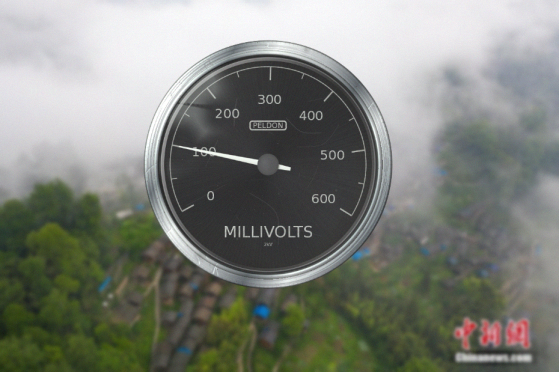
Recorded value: 100 mV
